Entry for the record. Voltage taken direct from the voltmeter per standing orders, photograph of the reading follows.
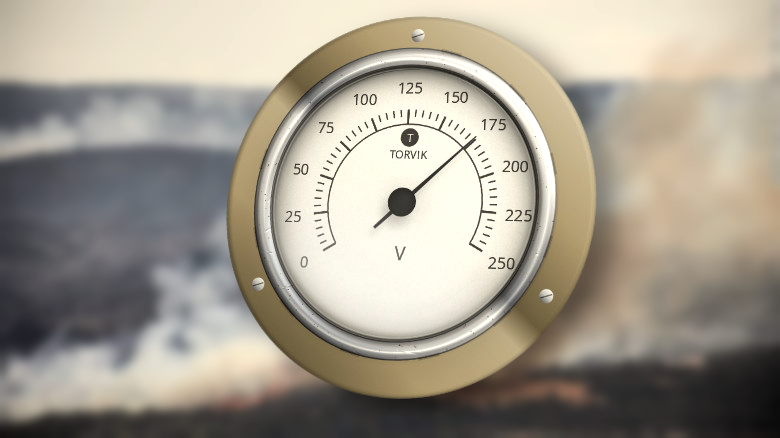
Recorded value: 175 V
